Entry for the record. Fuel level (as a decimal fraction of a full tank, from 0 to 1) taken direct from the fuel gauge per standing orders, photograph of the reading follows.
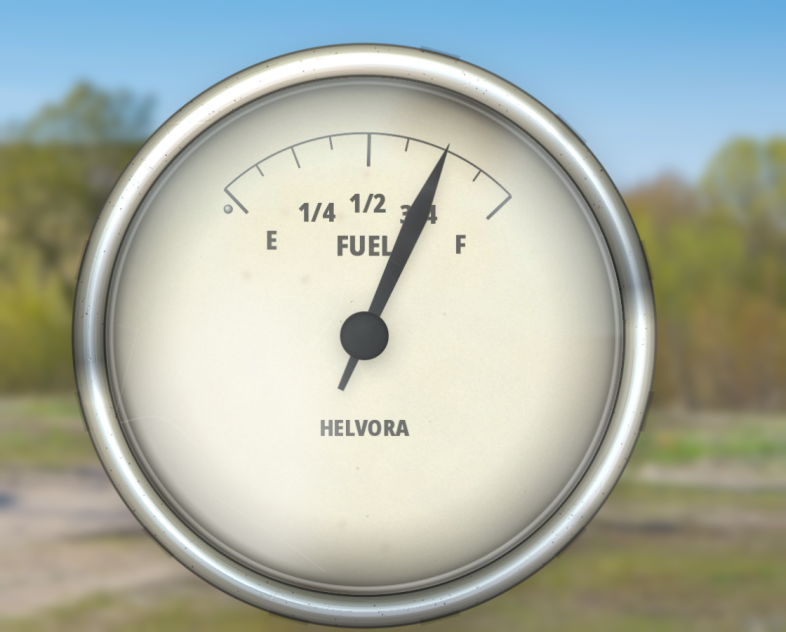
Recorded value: 0.75
